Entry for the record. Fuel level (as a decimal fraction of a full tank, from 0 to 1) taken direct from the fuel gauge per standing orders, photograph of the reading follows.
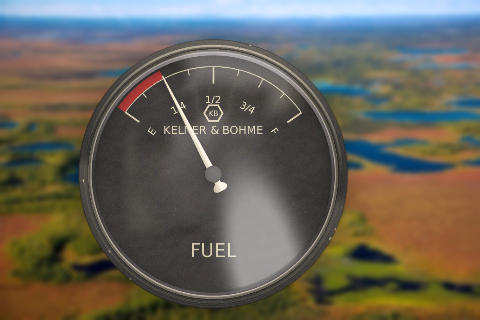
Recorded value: 0.25
